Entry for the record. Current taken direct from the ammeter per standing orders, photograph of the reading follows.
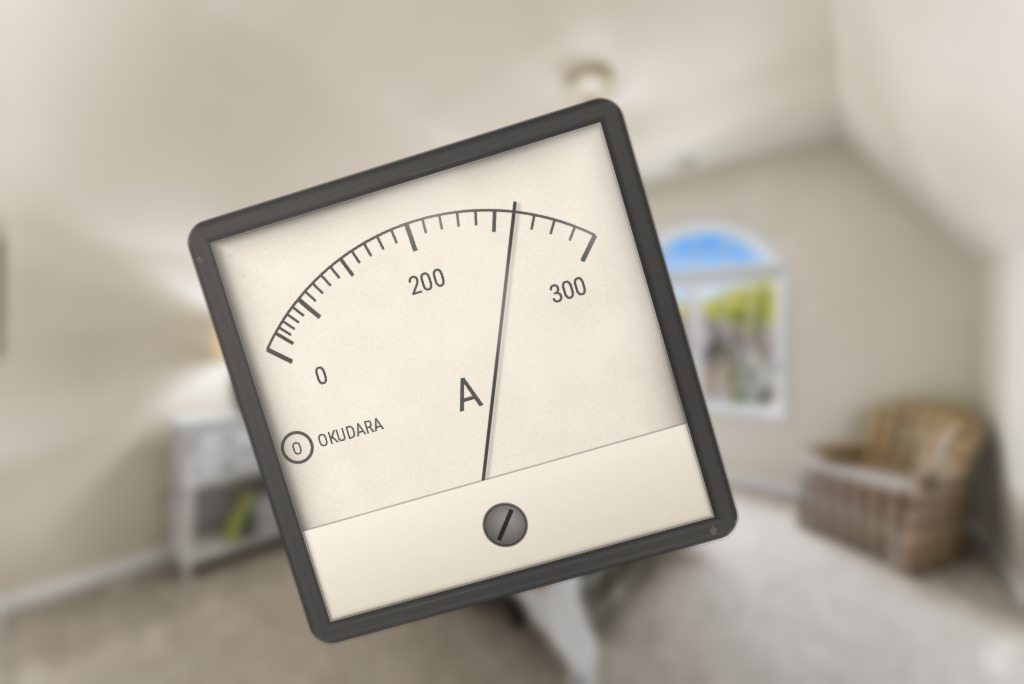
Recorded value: 260 A
